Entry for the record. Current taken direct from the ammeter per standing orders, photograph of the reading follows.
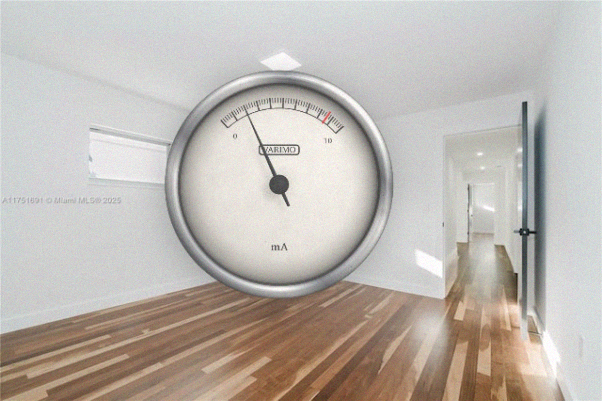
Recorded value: 2 mA
